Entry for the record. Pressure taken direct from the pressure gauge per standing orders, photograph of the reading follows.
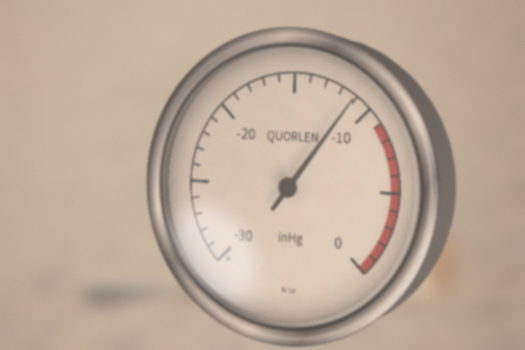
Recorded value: -11 inHg
